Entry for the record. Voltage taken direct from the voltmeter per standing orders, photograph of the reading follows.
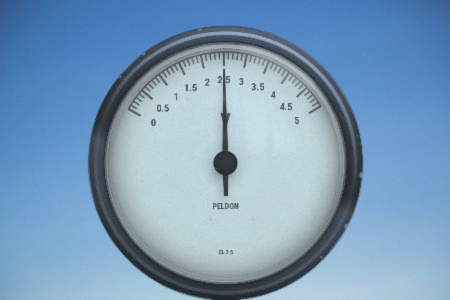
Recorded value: 2.5 V
